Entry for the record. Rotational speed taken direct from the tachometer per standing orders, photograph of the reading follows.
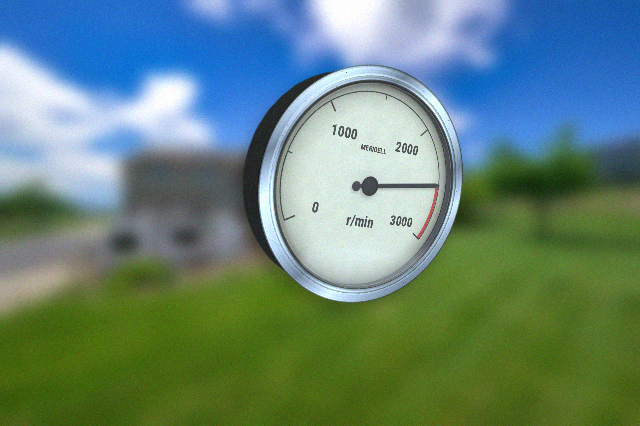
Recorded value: 2500 rpm
